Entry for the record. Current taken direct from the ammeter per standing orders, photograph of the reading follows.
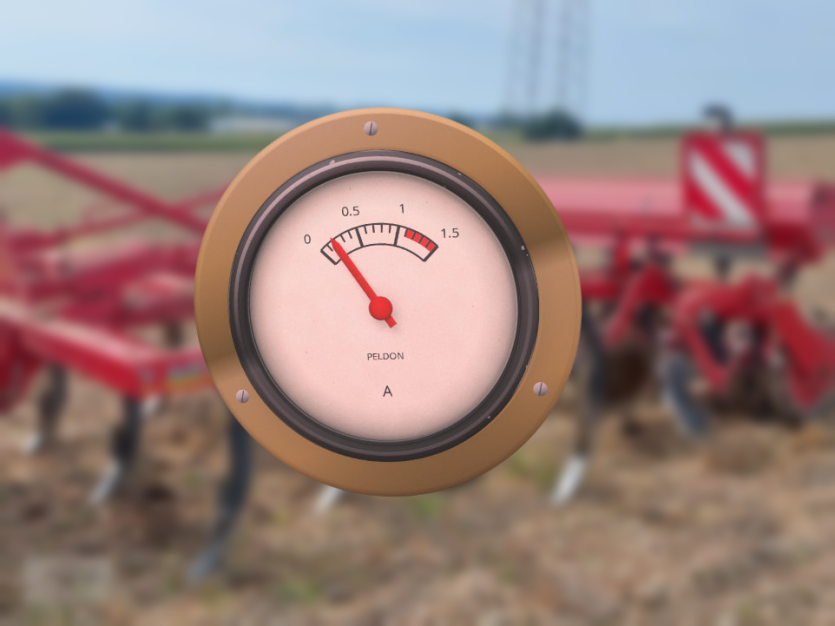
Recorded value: 0.2 A
